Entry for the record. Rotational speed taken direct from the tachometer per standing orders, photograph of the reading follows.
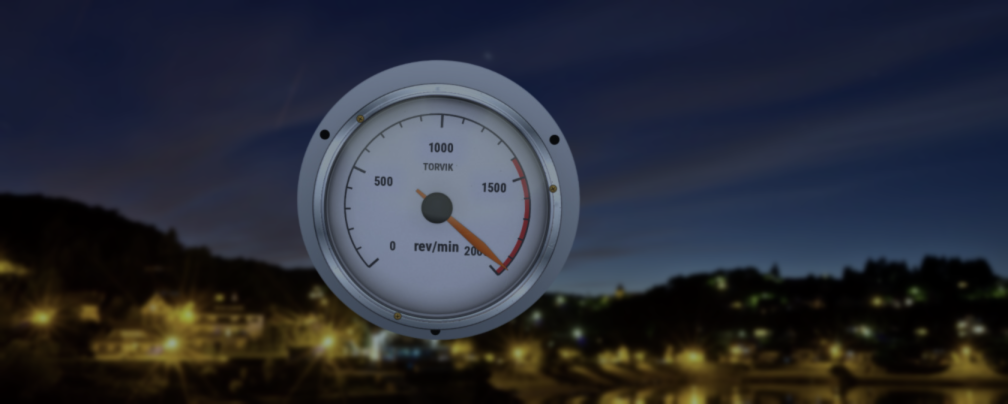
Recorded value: 1950 rpm
